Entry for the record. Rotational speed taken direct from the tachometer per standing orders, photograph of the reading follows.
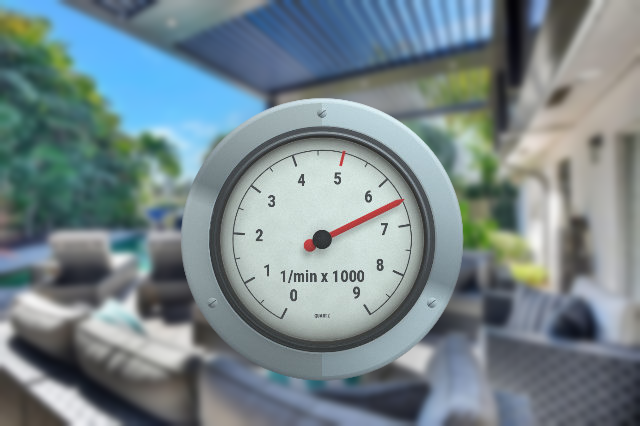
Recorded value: 6500 rpm
